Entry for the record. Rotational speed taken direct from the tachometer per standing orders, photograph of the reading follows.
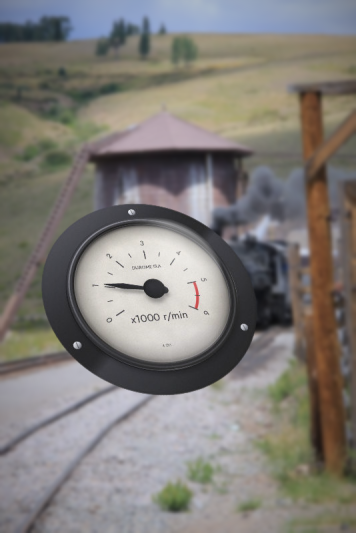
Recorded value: 1000 rpm
